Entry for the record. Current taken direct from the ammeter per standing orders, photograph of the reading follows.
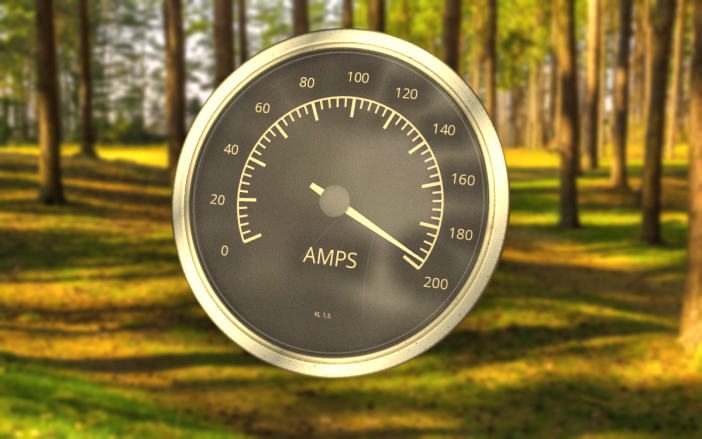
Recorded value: 196 A
